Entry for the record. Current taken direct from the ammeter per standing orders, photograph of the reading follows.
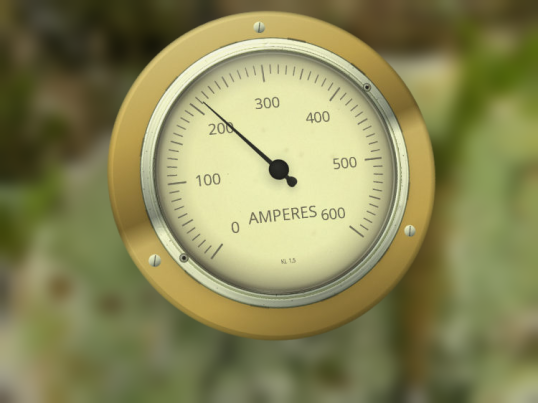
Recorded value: 210 A
